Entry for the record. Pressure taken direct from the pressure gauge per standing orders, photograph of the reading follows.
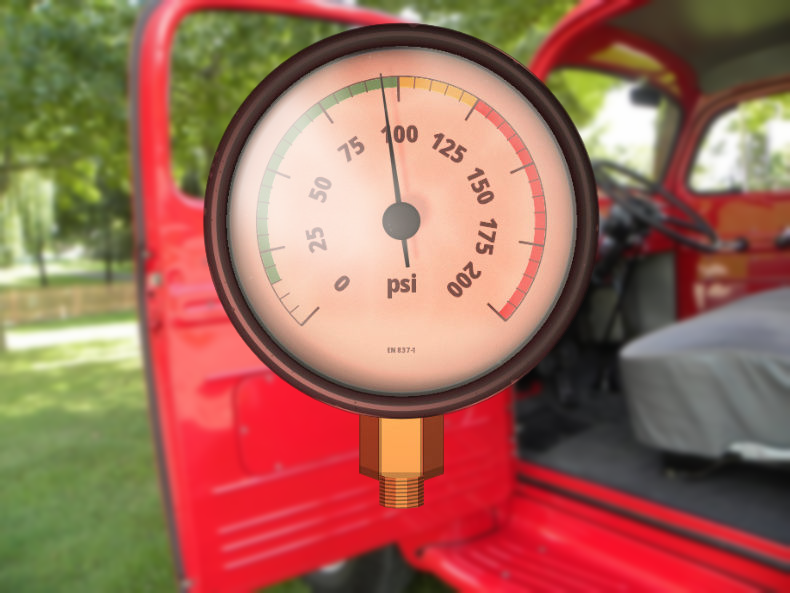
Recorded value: 95 psi
